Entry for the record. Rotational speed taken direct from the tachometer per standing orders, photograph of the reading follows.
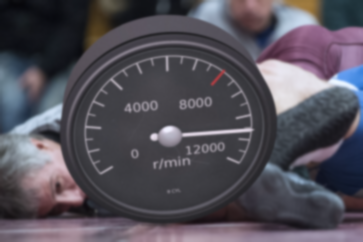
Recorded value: 10500 rpm
